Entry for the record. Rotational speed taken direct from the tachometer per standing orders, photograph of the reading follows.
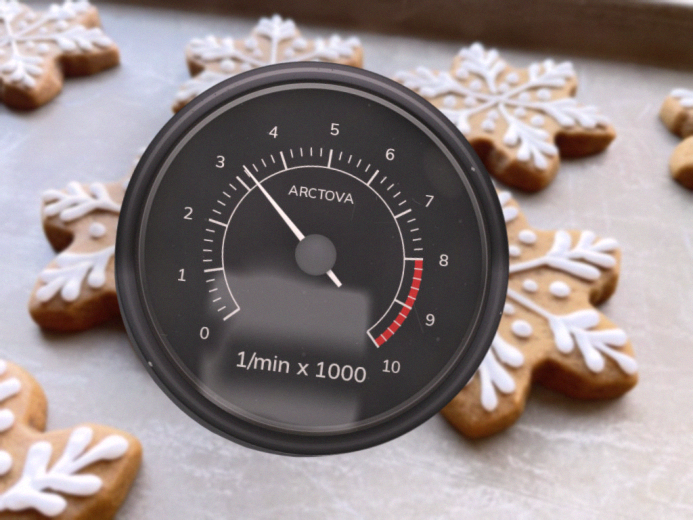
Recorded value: 3200 rpm
